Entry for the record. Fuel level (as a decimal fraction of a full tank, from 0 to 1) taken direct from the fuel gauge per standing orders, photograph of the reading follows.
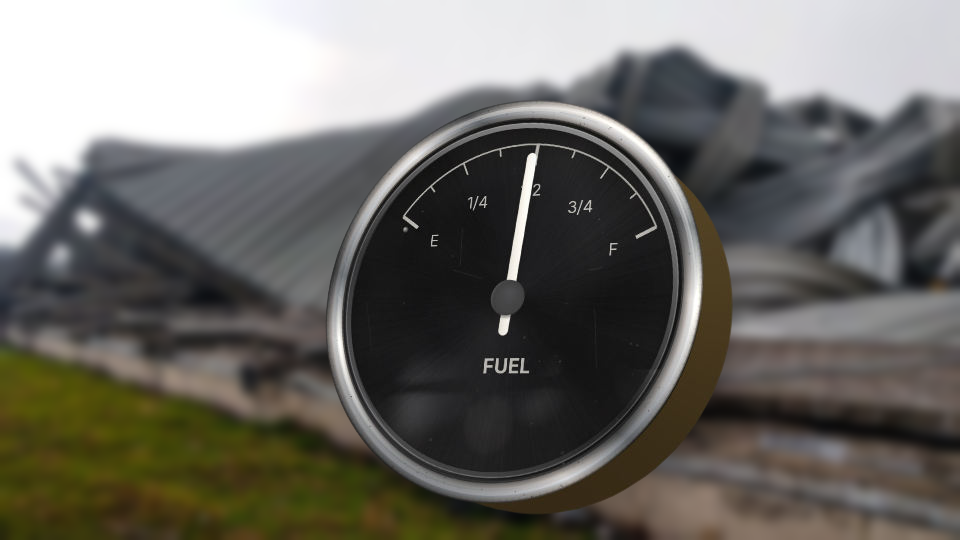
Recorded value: 0.5
